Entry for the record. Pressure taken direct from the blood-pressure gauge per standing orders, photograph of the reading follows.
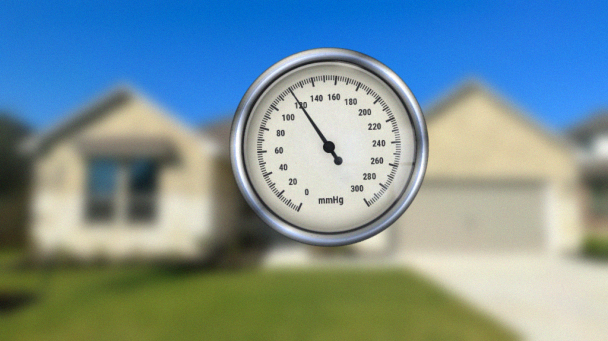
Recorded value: 120 mmHg
